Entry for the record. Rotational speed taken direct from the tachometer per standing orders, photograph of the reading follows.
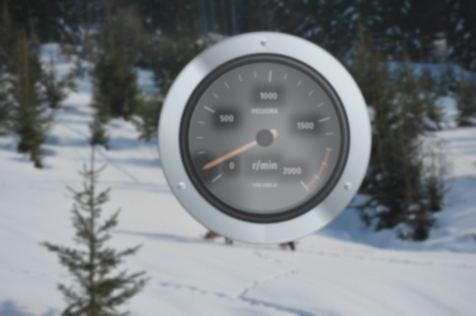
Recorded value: 100 rpm
